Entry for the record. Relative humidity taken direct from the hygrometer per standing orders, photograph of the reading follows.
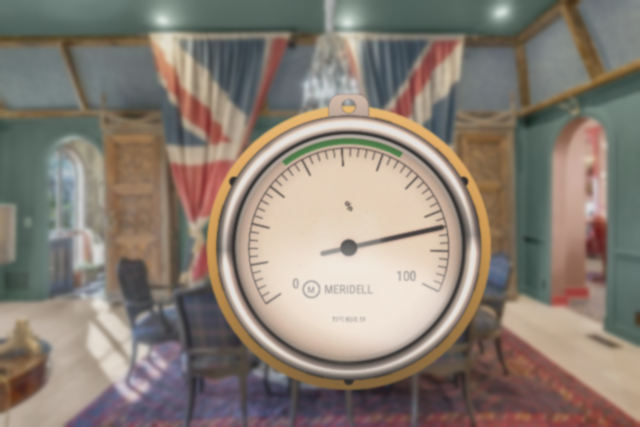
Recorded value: 84 %
